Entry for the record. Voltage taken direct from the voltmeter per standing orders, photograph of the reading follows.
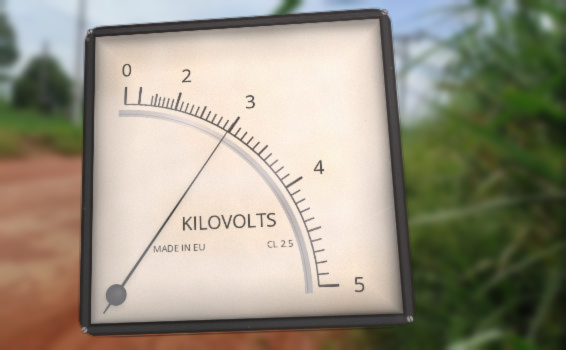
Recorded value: 3 kV
